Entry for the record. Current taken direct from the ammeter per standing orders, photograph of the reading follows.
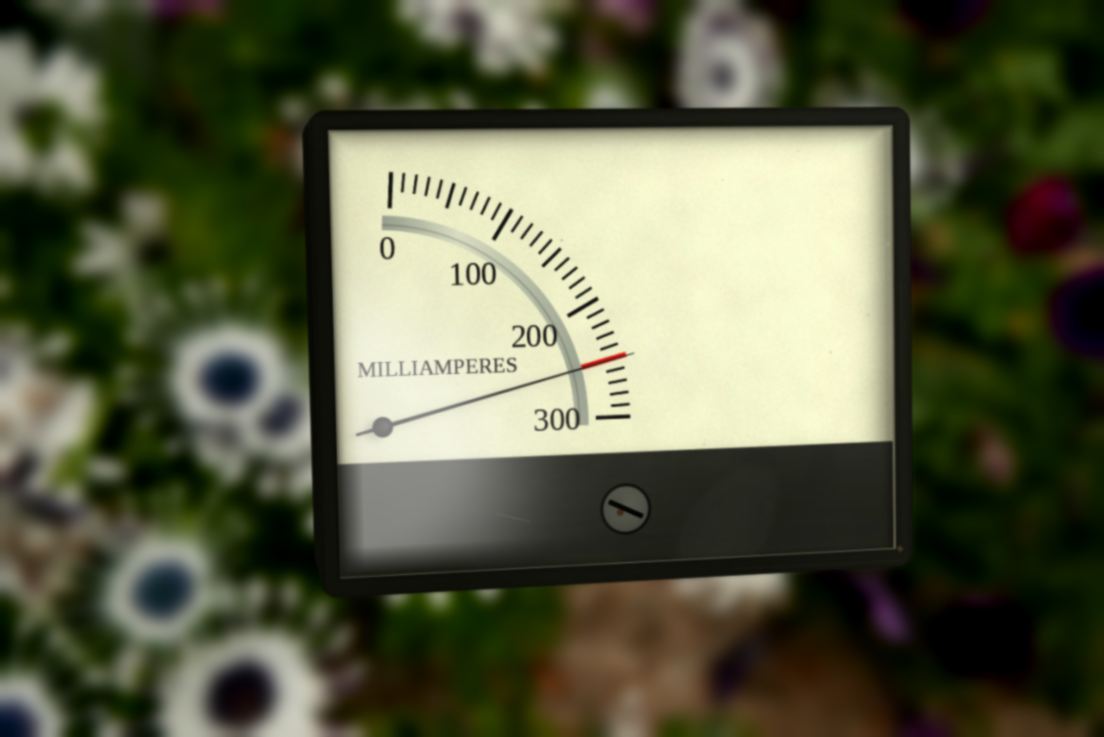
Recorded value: 250 mA
